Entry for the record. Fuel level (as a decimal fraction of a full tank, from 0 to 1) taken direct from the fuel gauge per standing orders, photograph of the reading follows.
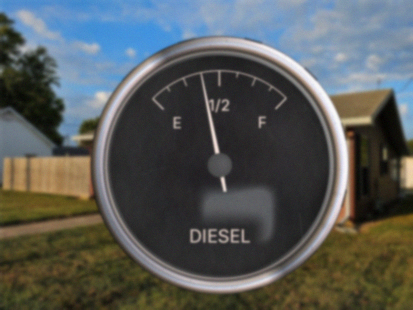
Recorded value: 0.375
